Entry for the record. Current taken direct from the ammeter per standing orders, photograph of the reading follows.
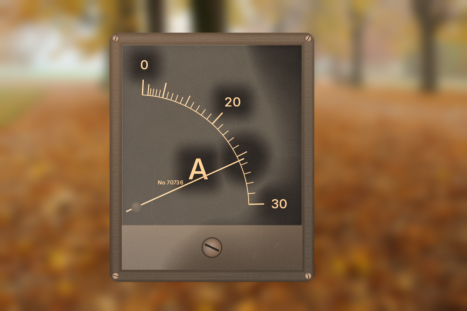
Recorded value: 25.5 A
